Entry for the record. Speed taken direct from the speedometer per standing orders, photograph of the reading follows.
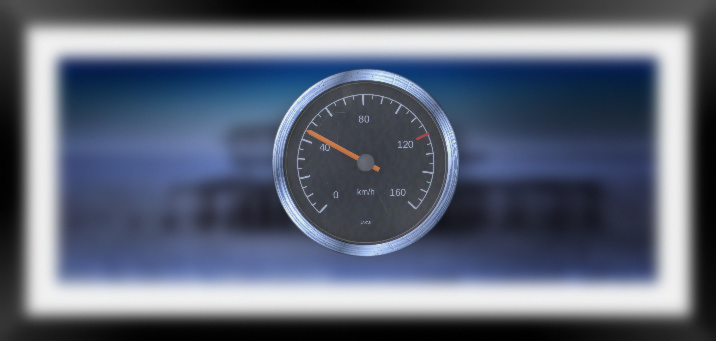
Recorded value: 45 km/h
